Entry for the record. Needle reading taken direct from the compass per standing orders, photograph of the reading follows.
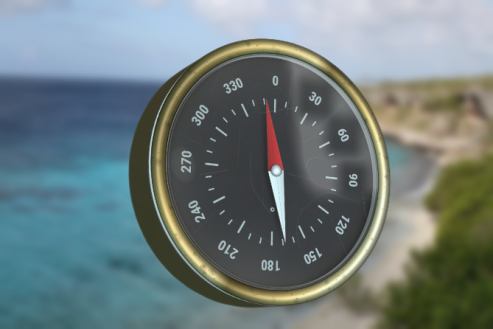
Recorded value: 350 °
